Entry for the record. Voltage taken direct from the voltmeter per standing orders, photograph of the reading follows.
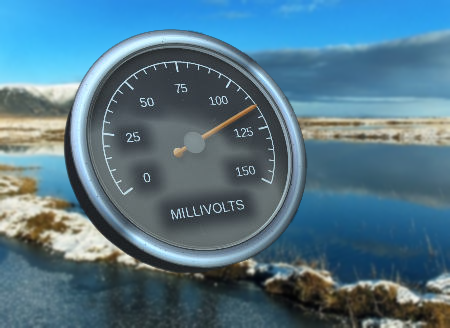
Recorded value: 115 mV
